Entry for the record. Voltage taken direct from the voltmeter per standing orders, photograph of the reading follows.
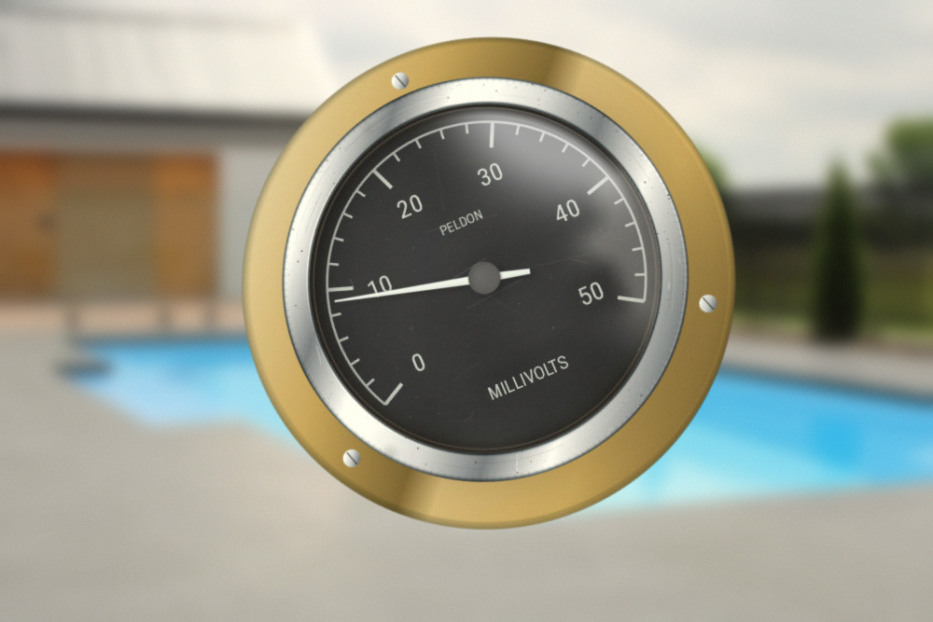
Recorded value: 9 mV
